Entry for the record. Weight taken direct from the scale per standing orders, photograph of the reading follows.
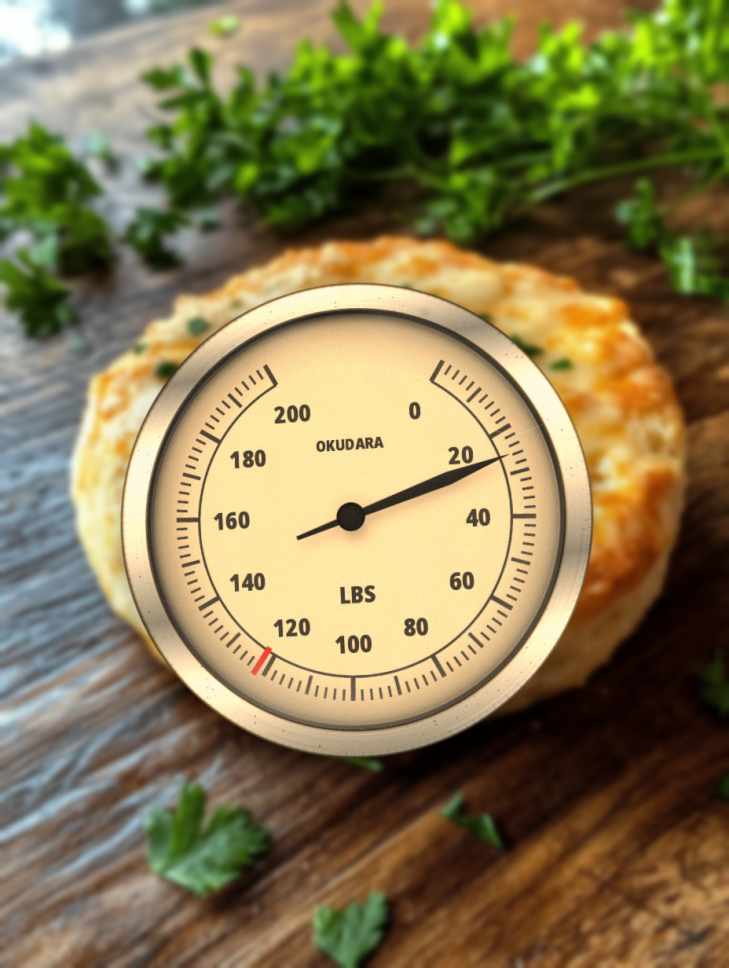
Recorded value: 26 lb
